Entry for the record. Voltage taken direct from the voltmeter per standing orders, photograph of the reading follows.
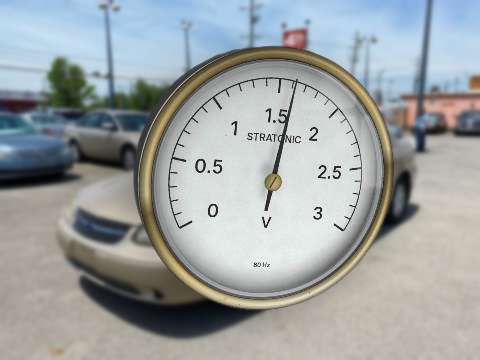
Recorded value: 1.6 V
